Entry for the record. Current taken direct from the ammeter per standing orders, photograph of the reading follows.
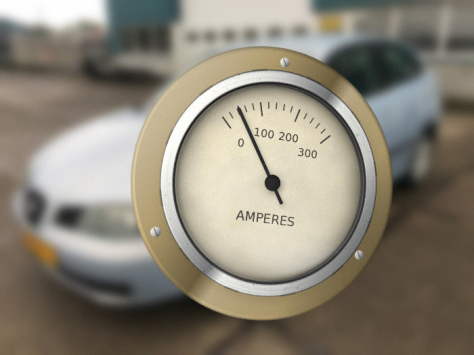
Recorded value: 40 A
